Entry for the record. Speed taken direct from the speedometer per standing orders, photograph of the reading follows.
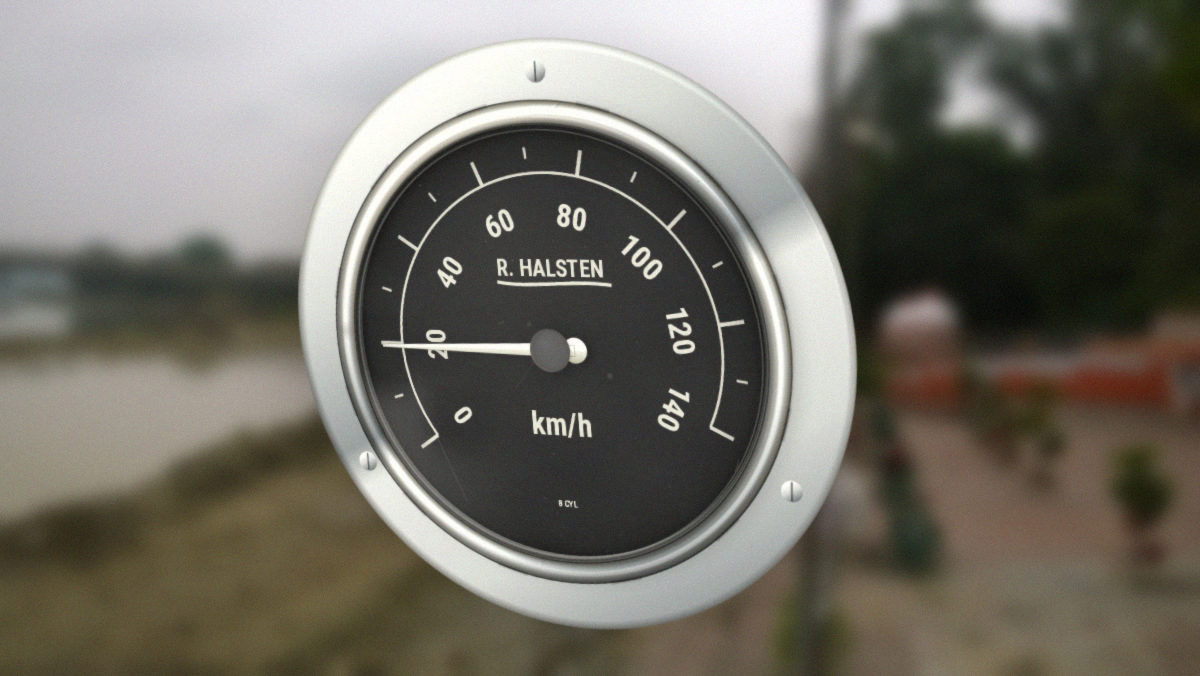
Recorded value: 20 km/h
